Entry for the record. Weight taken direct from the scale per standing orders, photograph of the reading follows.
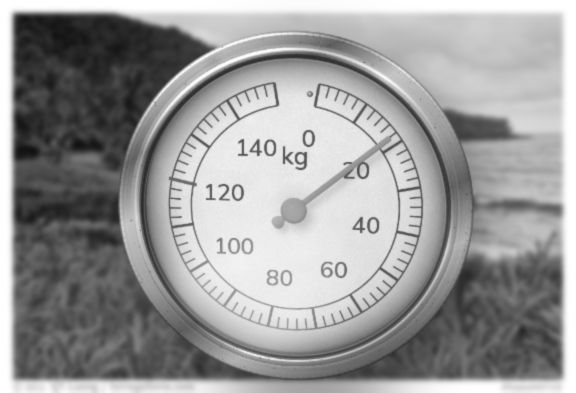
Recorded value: 18 kg
